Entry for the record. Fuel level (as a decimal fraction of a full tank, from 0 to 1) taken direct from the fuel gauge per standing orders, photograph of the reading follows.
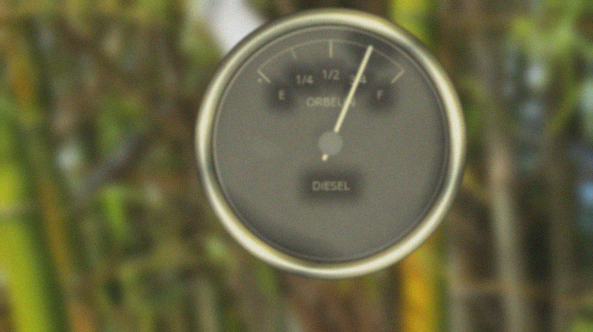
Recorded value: 0.75
